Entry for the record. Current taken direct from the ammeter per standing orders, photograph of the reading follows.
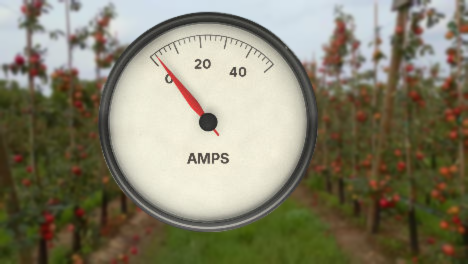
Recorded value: 2 A
